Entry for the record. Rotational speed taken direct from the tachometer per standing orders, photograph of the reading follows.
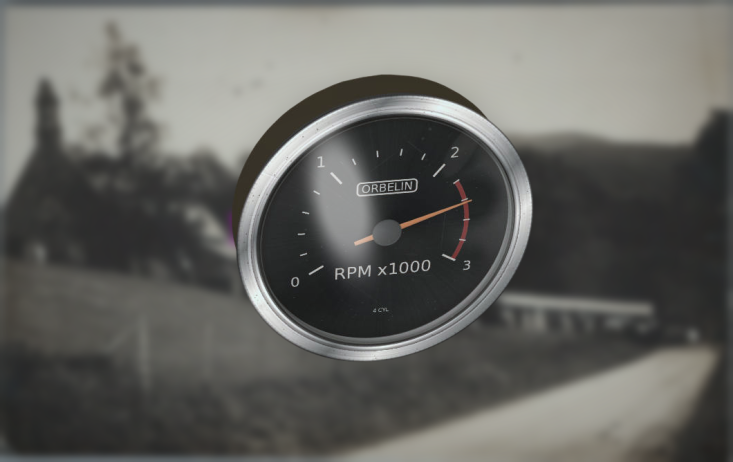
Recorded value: 2400 rpm
